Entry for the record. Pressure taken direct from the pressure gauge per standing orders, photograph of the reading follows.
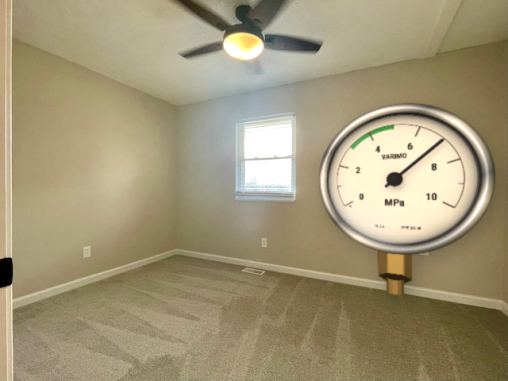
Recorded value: 7 MPa
